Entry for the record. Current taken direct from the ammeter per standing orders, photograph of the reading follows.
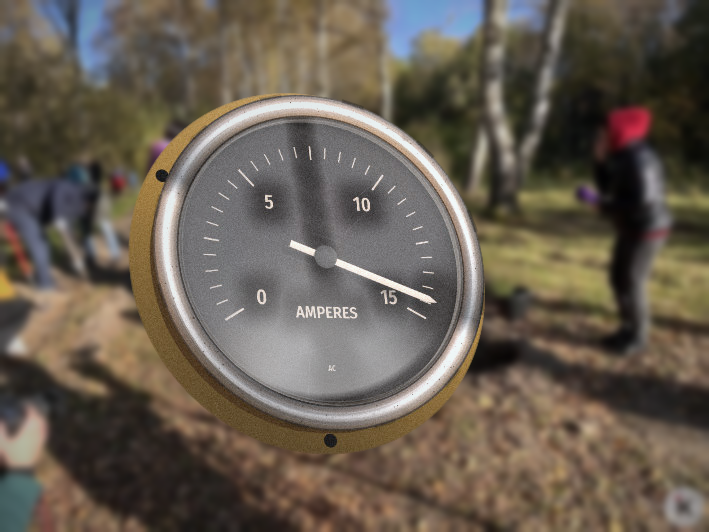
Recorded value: 14.5 A
